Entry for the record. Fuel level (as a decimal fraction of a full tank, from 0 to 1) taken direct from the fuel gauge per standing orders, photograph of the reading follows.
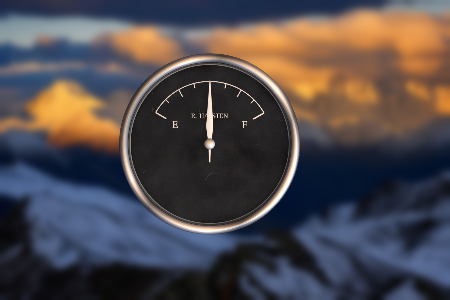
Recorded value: 0.5
